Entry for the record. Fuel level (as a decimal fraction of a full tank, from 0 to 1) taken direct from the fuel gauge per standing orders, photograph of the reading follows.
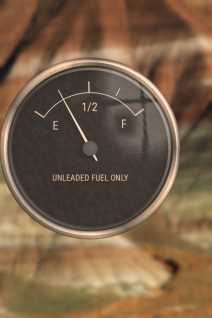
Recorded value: 0.25
